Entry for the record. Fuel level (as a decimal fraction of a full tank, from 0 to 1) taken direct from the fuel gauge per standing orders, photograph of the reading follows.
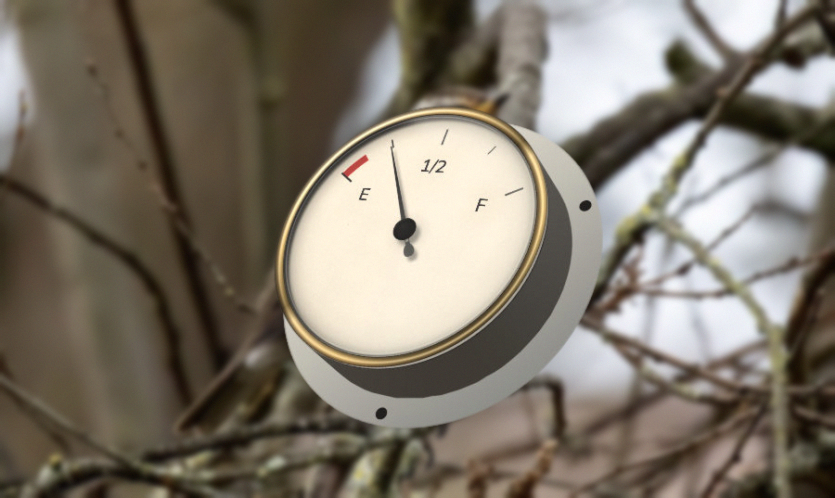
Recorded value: 0.25
